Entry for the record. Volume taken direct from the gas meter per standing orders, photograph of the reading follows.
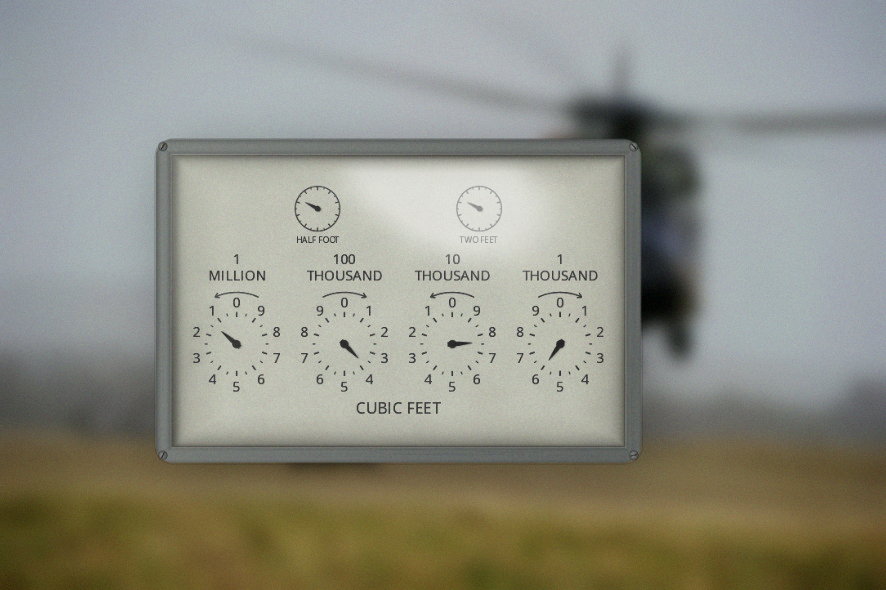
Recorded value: 137600 ft³
